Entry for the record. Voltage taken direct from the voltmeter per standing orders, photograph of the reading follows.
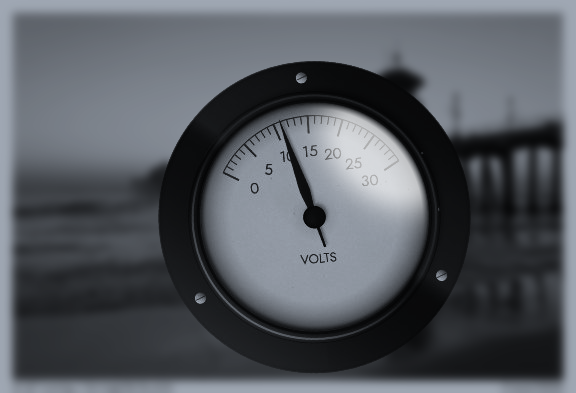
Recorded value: 11 V
